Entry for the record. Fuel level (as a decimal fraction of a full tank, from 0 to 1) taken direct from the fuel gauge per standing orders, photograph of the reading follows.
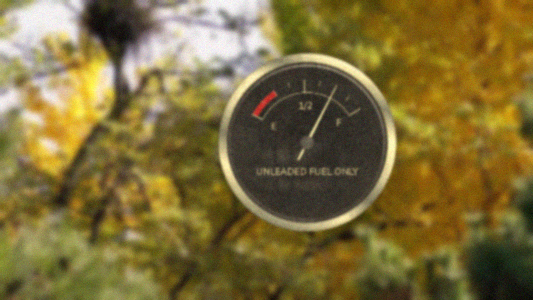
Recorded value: 0.75
